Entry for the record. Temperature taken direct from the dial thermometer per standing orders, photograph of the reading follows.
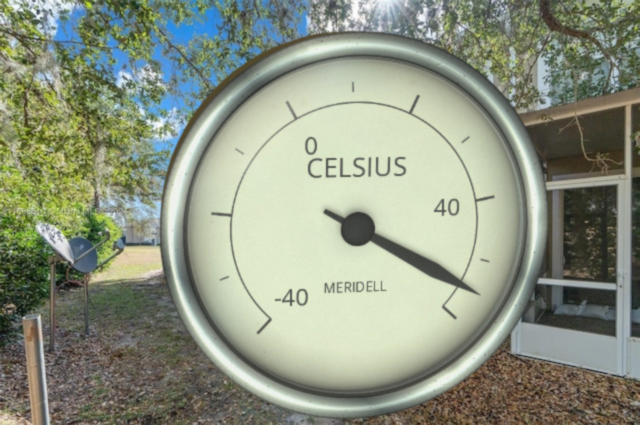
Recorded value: 55 °C
